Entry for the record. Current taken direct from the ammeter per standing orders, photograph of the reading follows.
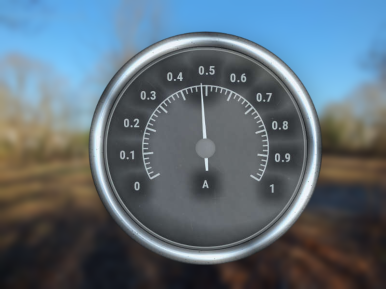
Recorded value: 0.48 A
